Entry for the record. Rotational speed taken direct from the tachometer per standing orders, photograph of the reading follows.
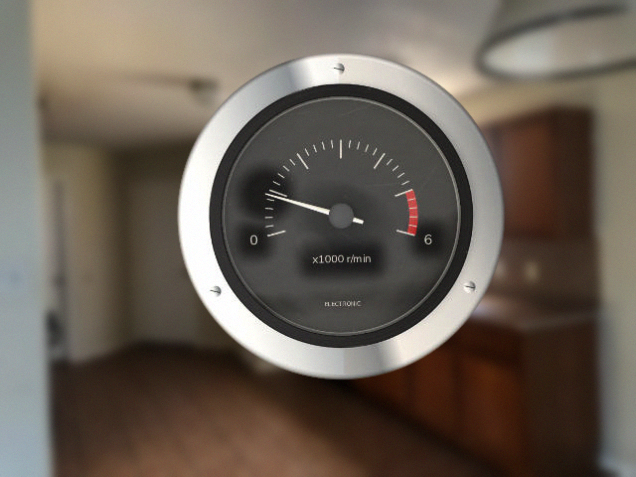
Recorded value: 900 rpm
